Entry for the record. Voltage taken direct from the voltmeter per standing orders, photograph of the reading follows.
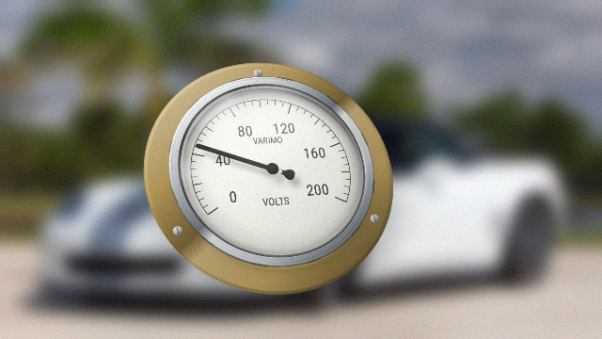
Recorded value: 45 V
